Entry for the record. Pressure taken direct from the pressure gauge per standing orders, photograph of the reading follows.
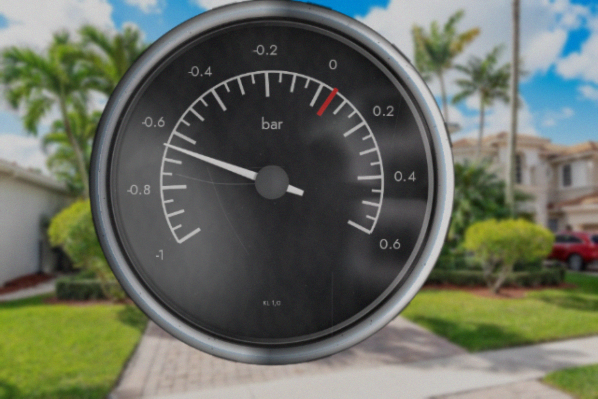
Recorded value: -0.65 bar
